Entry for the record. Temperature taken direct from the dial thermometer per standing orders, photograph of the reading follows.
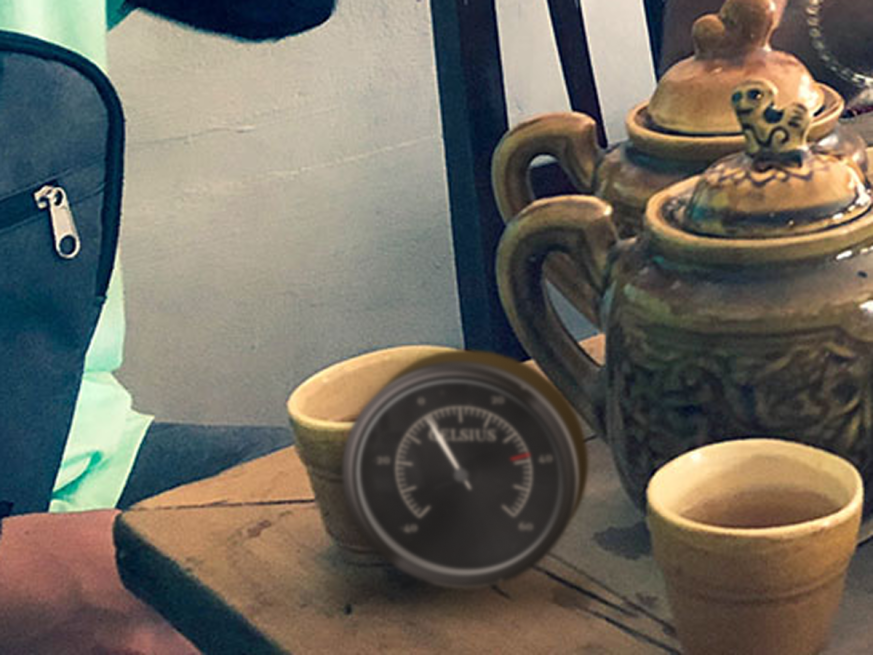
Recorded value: 0 °C
